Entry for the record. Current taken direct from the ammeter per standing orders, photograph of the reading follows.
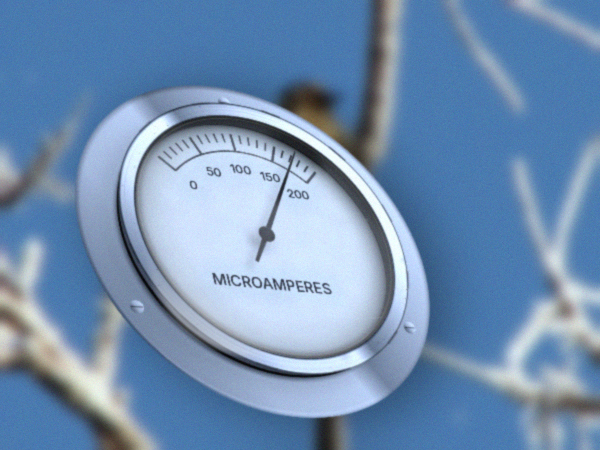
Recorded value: 170 µA
